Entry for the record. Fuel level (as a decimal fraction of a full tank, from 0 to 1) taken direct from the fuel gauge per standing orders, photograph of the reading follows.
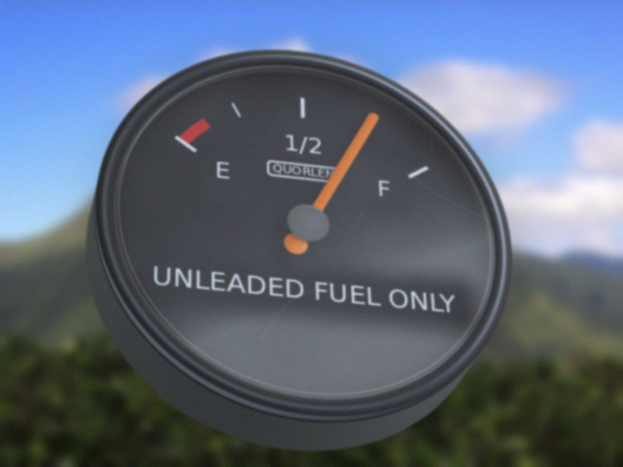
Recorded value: 0.75
